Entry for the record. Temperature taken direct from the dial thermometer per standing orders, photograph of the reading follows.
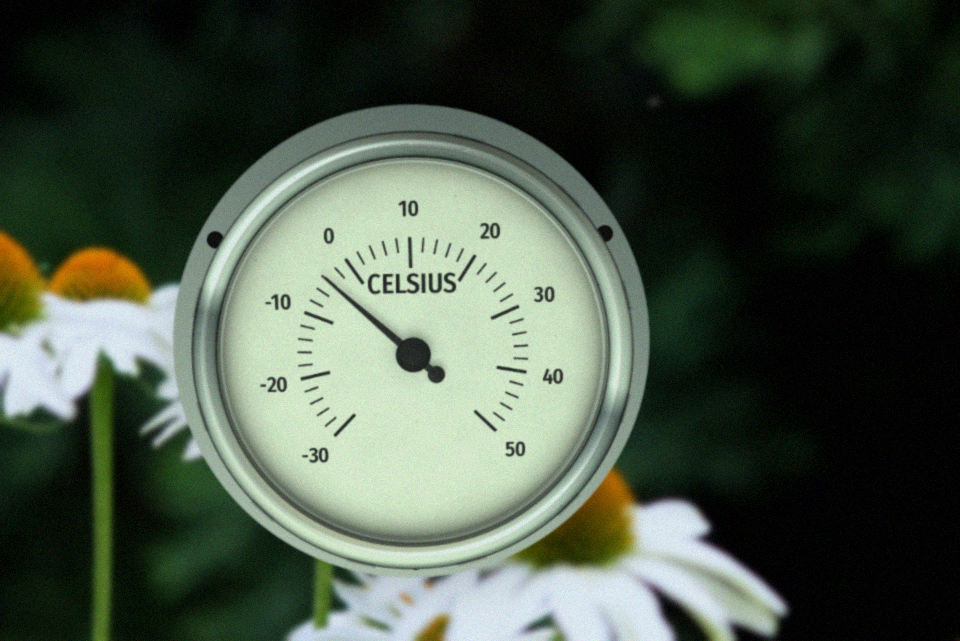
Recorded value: -4 °C
